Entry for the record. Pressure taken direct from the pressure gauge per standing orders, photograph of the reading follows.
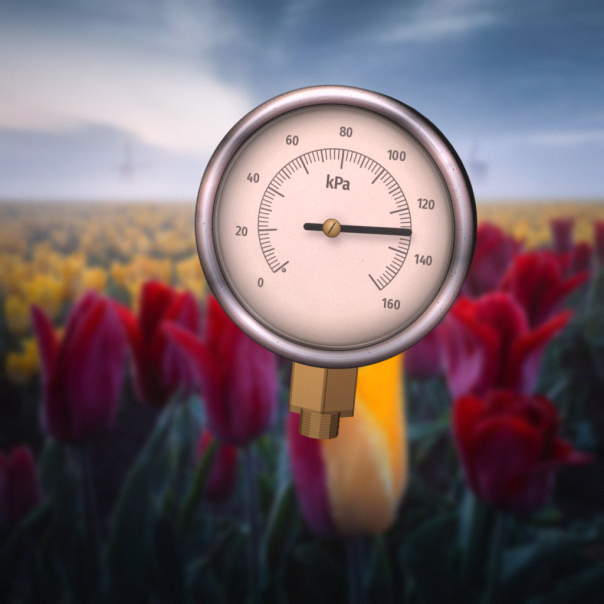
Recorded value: 130 kPa
